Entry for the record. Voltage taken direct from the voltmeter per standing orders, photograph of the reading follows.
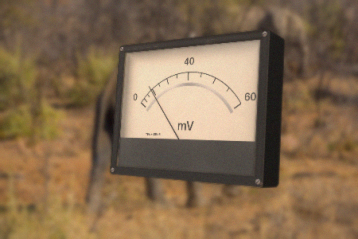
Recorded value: 20 mV
